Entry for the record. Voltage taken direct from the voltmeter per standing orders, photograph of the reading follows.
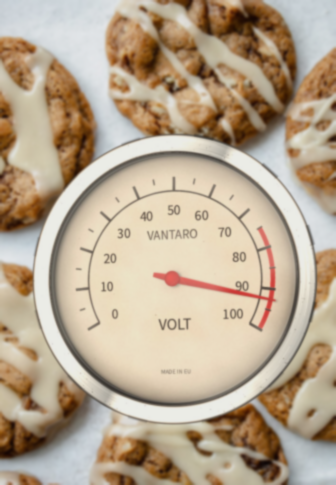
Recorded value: 92.5 V
